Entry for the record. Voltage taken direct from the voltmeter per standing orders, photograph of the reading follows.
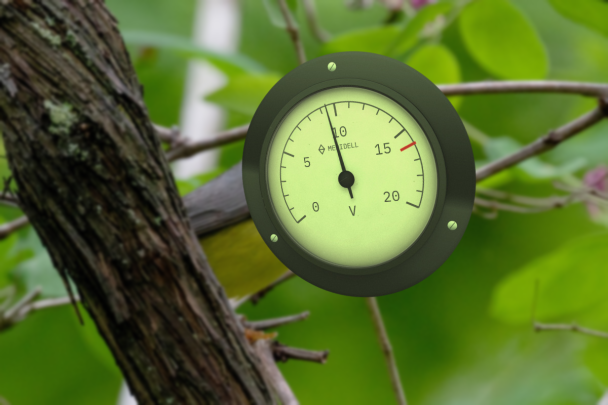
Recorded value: 9.5 V
